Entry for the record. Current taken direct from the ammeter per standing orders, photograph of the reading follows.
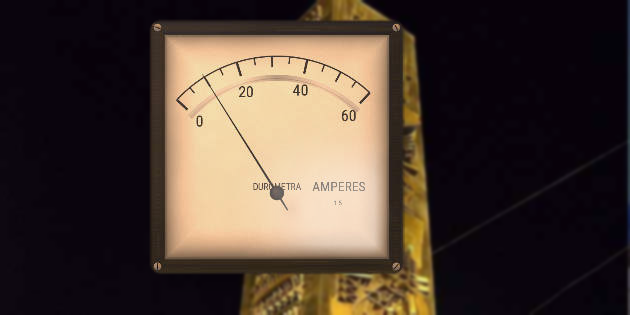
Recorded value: 10 A
